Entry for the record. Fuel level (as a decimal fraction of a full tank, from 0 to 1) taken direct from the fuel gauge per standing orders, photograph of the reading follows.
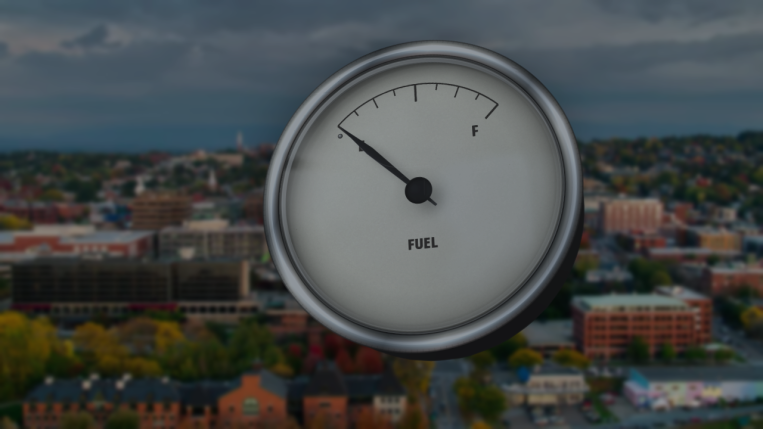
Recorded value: 0
